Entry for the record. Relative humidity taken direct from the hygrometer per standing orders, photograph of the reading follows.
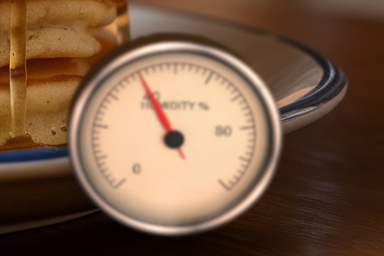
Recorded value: 40 %
